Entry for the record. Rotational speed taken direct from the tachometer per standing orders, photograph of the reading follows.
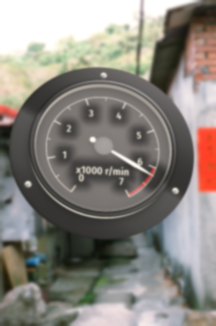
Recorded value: 6250 rpm
